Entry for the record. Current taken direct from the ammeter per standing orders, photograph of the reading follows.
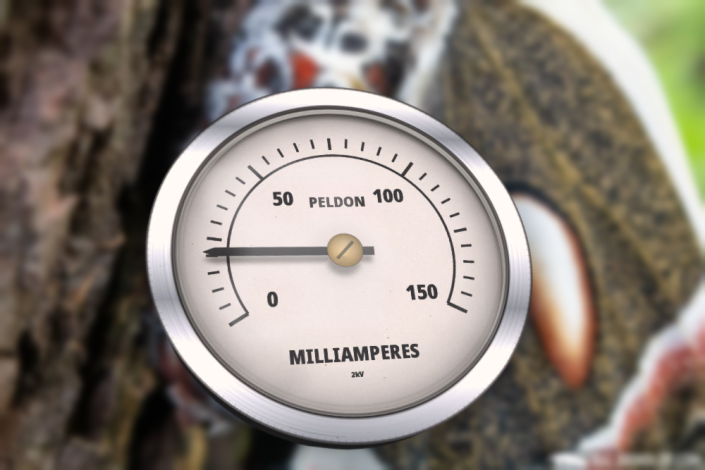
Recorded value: 20 mA
